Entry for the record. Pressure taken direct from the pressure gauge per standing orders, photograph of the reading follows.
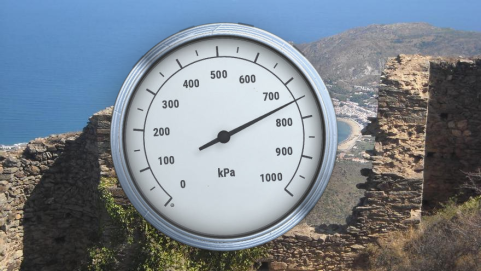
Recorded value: 750 kPa
